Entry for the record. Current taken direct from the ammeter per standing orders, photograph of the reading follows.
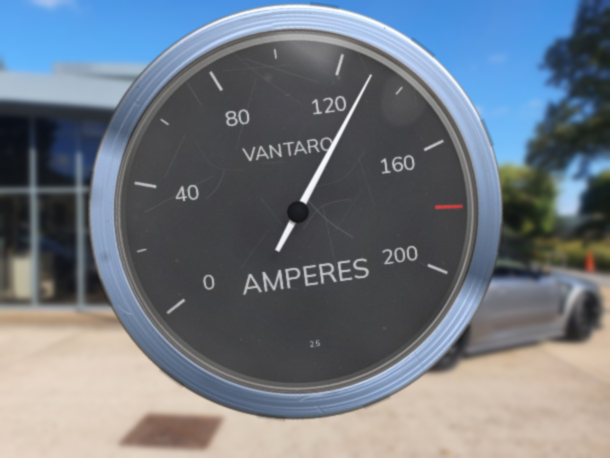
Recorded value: 130 A
